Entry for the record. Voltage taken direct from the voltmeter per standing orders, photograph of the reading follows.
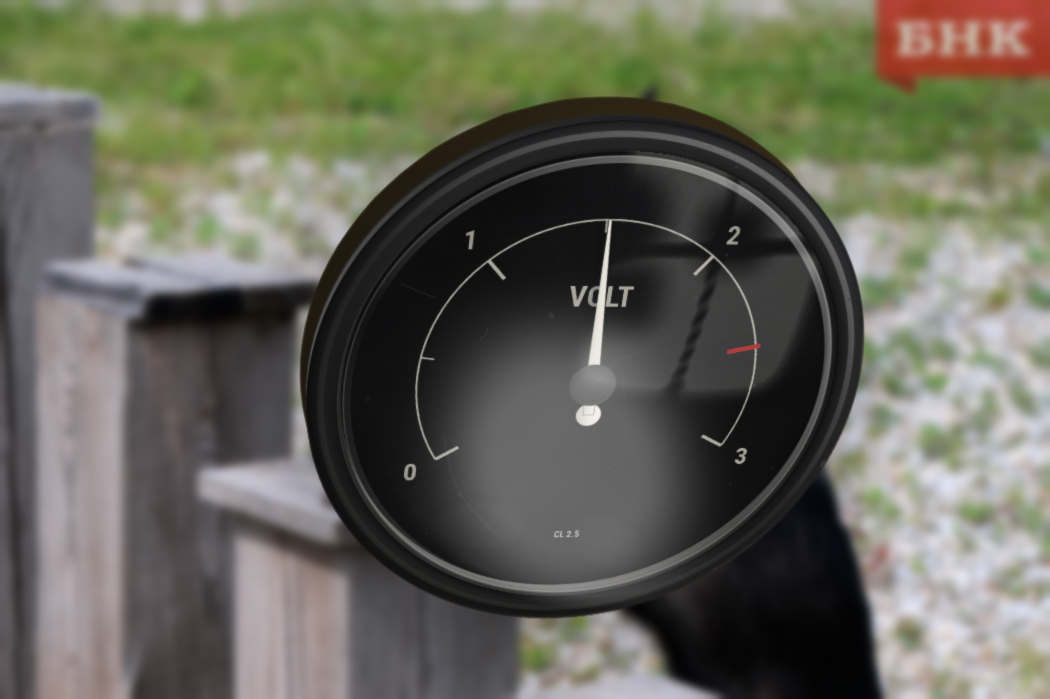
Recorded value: 1.5 V
